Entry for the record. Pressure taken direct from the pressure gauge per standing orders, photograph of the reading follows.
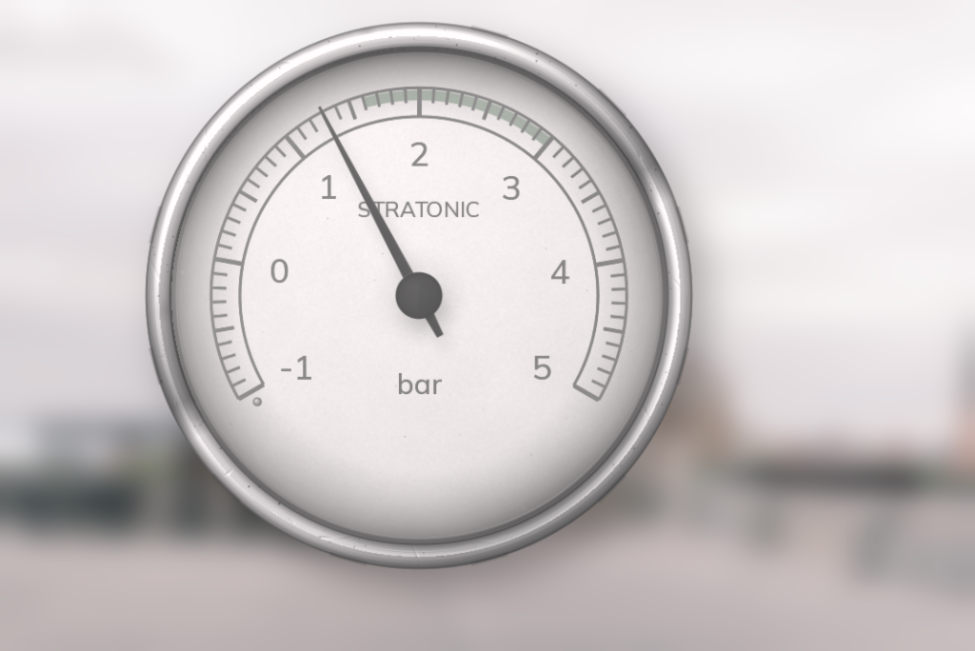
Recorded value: 1.3 bar
